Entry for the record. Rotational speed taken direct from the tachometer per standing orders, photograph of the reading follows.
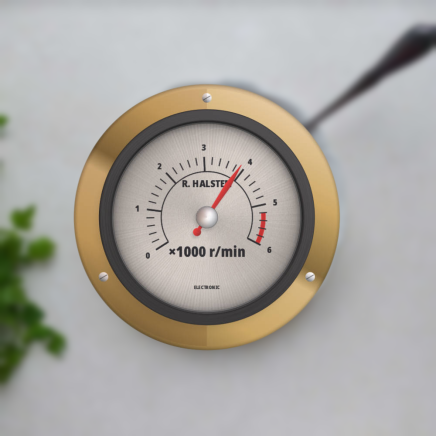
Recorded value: 3900 rpm
